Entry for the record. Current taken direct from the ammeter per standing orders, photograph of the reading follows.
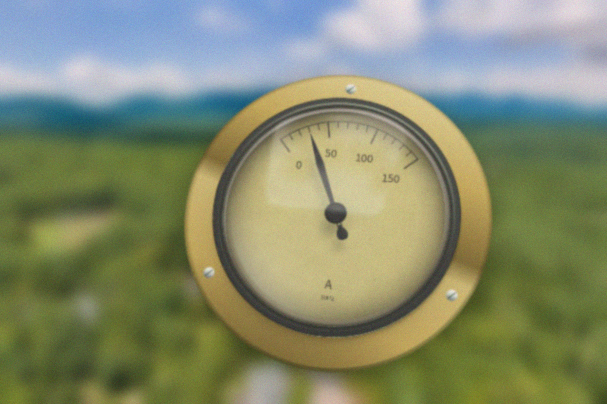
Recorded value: 30 A
